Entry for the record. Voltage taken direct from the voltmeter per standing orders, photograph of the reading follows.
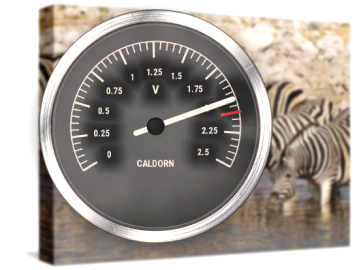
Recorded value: 2 V
